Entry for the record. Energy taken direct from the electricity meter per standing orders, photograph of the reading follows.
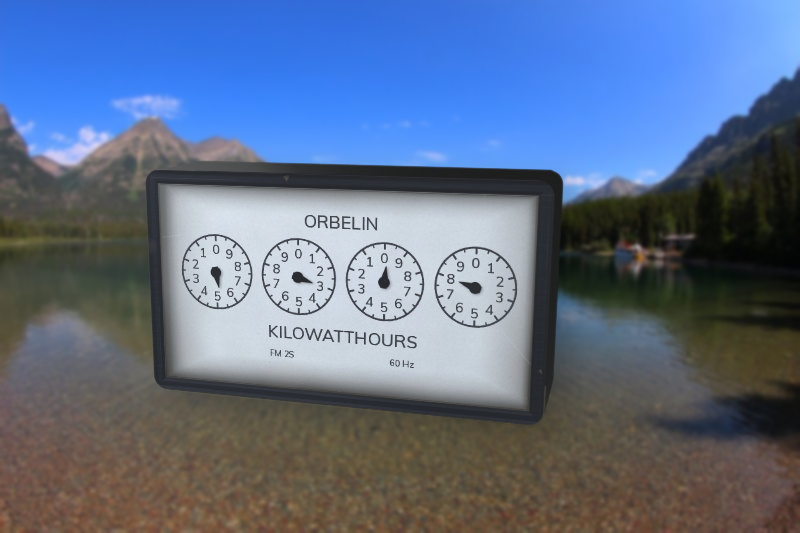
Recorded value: 5298 kWh
